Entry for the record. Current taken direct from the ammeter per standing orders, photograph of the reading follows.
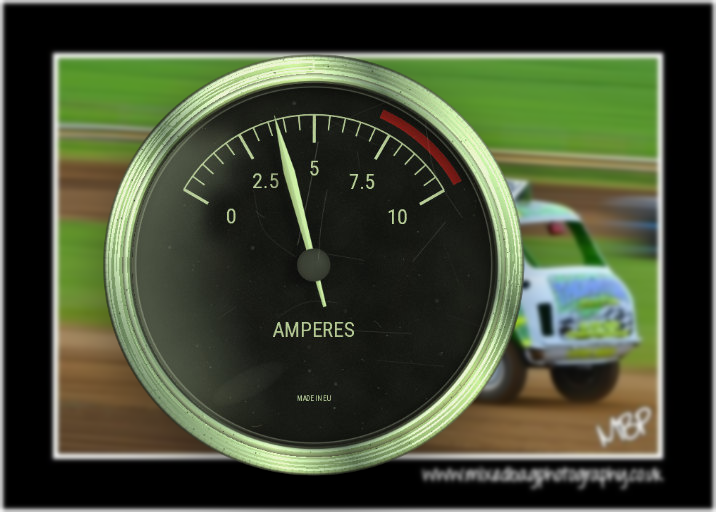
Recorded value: 3.75 A
